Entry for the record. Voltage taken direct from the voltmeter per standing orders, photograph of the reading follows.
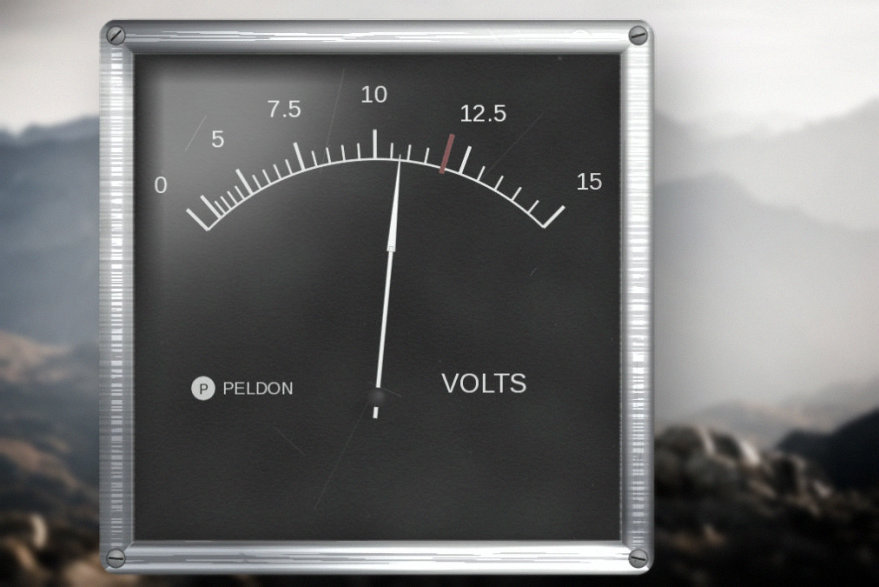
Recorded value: 10.75 V
